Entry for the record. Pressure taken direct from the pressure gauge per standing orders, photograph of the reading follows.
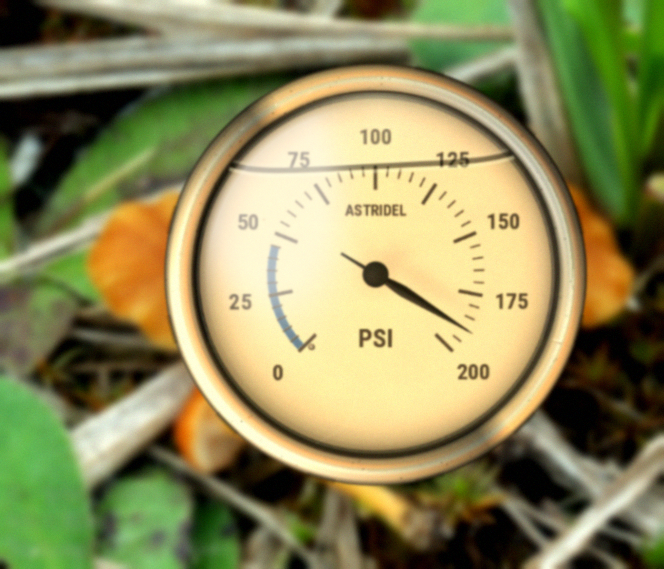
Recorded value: 190 psi
